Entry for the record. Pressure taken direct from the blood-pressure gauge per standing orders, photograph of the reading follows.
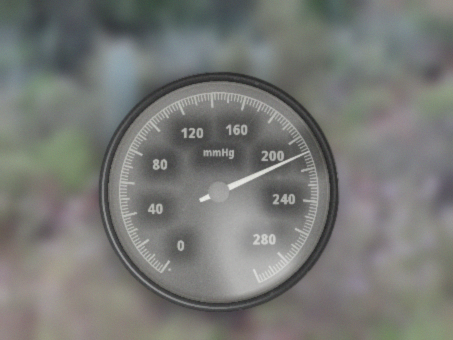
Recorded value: 210 mmHg
